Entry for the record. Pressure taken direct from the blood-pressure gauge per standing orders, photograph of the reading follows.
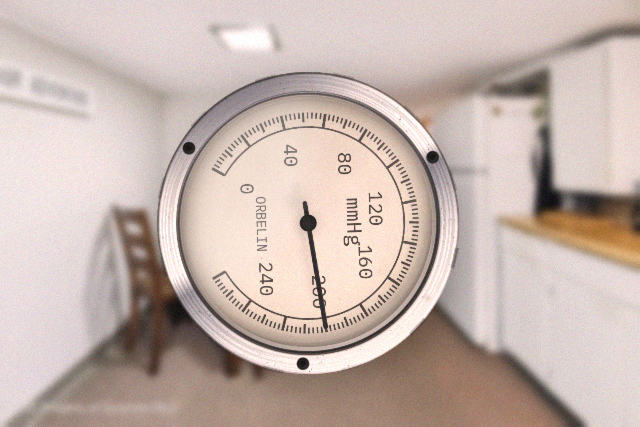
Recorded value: 200 mmHg
